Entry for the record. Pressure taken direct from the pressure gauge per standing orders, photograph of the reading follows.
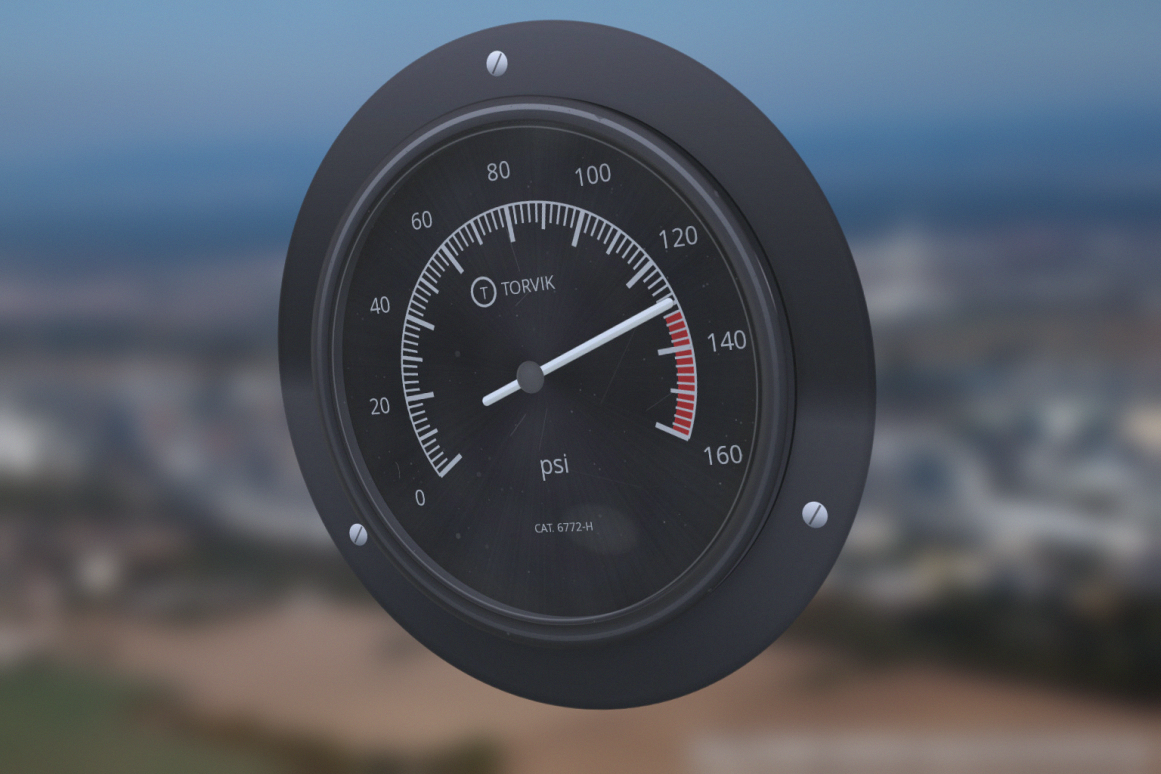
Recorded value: 130 psi
